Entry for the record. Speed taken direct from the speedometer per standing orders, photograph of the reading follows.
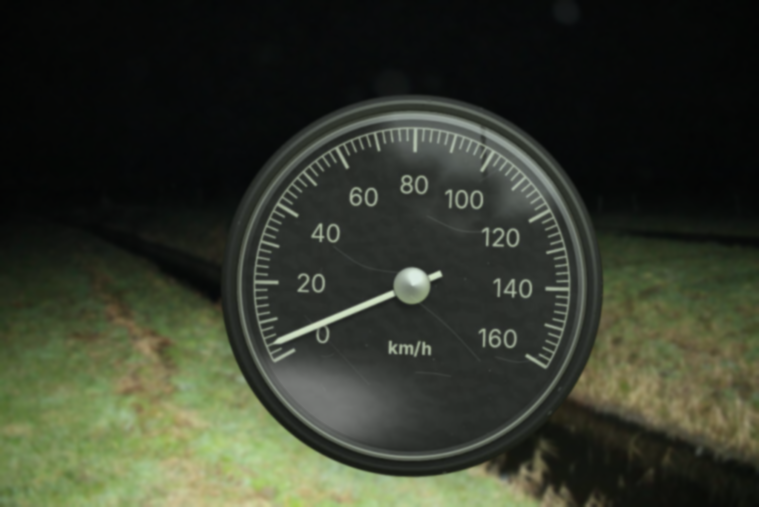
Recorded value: 4 km/h
